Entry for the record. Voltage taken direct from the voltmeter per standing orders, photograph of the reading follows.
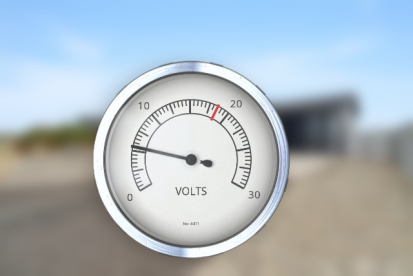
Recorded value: 5.5 V
